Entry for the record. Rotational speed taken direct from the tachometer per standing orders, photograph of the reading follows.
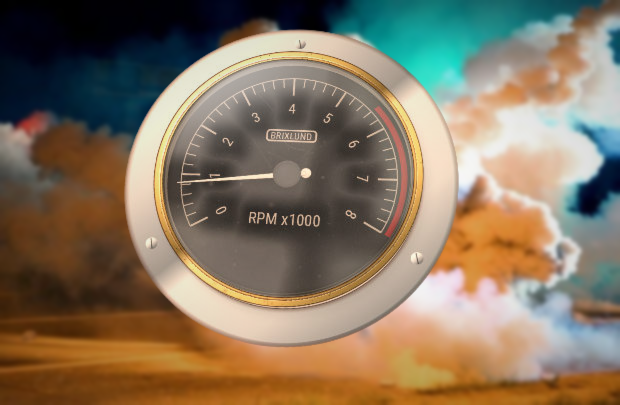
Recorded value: 800 rpm
